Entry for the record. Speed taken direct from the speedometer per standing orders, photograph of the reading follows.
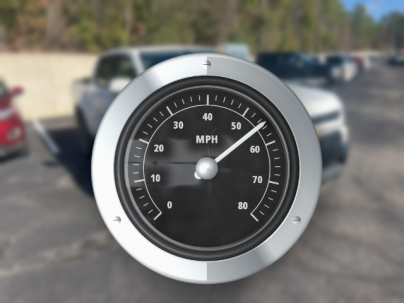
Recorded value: 55 mph
